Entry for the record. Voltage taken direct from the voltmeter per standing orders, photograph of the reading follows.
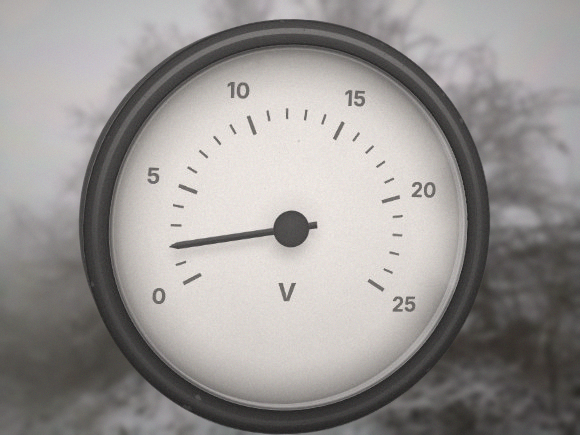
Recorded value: 2 V
